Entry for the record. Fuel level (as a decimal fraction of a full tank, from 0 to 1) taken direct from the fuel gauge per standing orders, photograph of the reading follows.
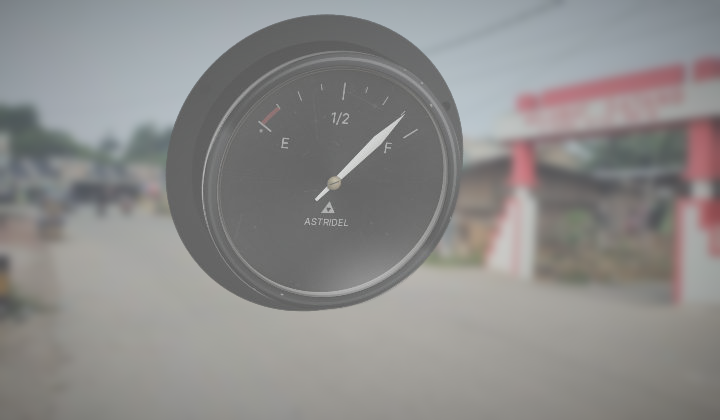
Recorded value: 0.875
